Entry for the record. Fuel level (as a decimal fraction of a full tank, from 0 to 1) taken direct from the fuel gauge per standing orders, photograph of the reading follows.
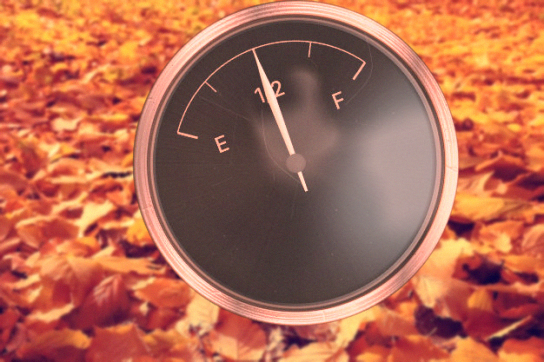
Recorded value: 0.5
